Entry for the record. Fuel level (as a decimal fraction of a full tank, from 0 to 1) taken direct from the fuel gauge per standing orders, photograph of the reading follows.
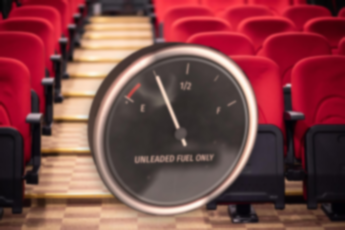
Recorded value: 0.25
